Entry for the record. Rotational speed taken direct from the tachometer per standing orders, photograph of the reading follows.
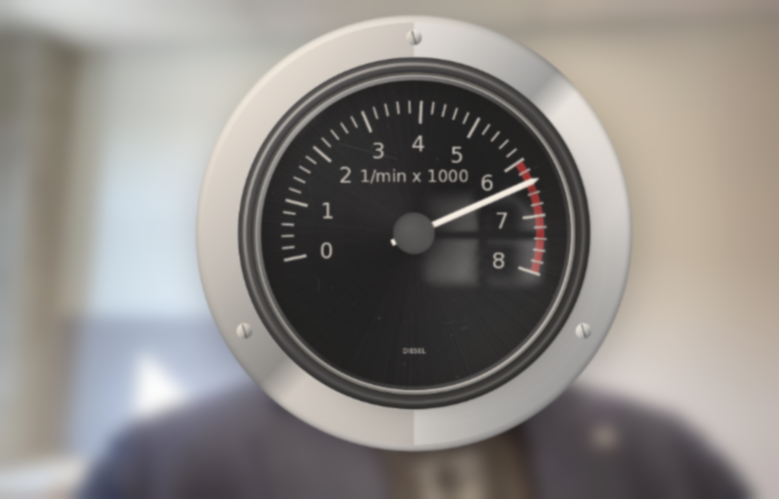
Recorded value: 6400 rpm
